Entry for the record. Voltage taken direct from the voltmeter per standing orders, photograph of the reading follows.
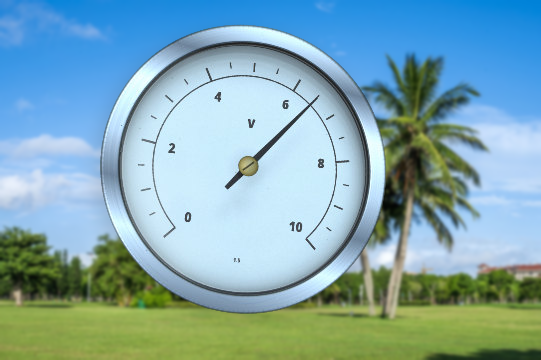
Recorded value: 6.5 V
